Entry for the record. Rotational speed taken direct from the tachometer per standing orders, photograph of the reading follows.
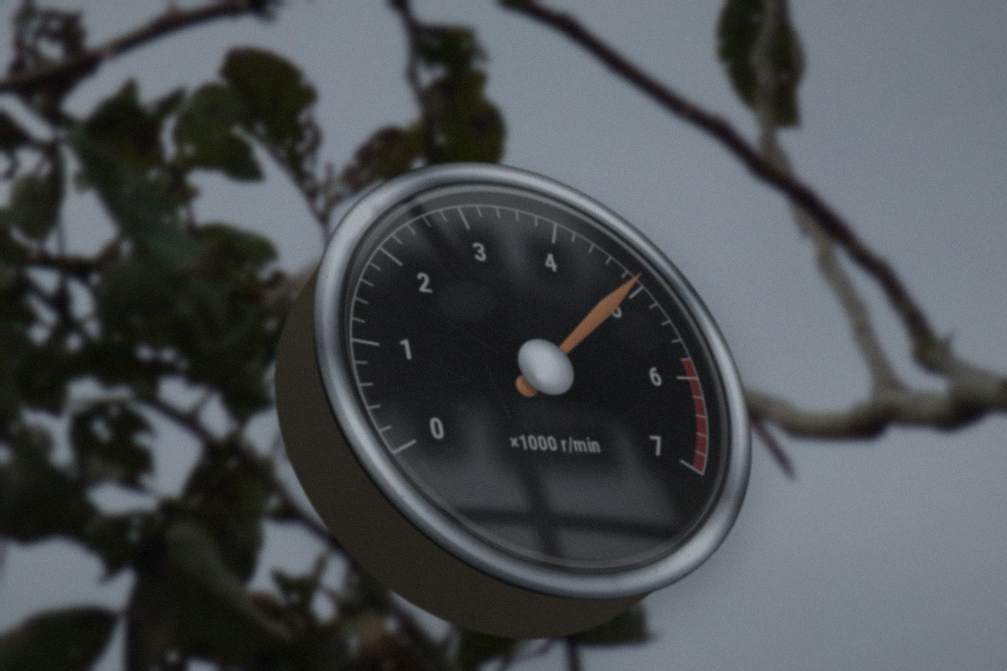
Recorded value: 4900 rpm
